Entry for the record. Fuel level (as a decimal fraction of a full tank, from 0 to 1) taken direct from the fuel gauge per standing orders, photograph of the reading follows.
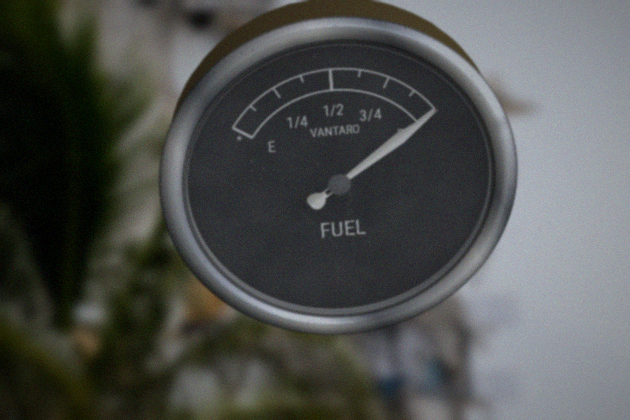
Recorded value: 1
